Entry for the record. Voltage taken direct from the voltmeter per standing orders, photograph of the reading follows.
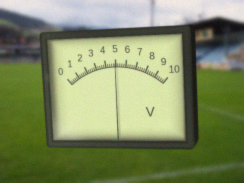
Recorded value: 5 V
